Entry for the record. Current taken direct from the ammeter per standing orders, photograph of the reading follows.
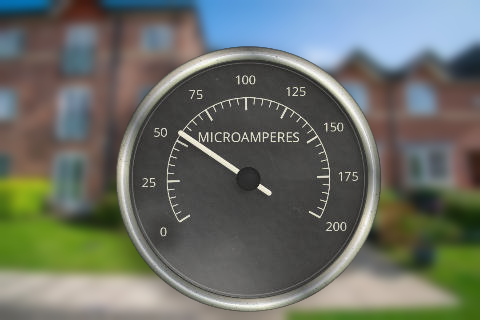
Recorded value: 55 µA
